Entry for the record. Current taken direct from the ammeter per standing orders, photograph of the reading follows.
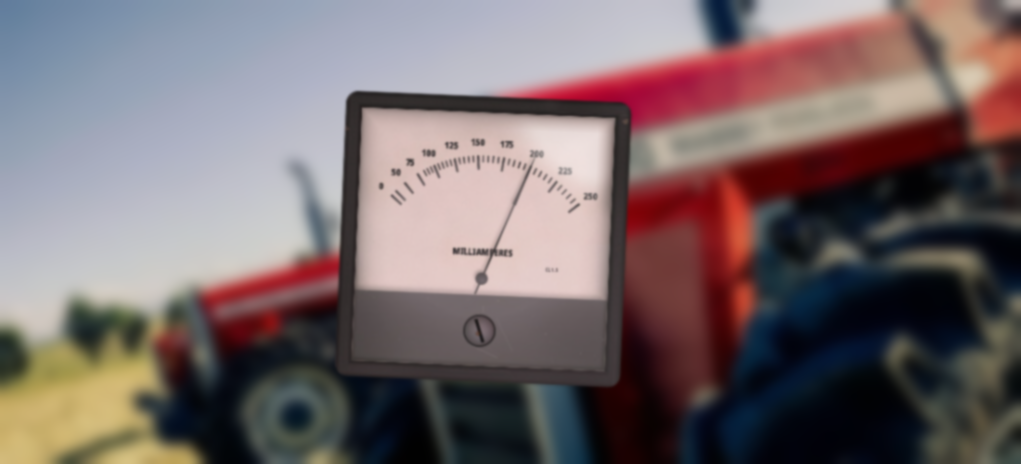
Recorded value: 200 mA
